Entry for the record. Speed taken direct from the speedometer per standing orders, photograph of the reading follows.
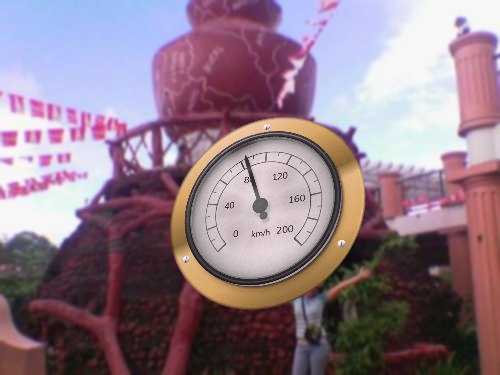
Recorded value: 85 km/h
